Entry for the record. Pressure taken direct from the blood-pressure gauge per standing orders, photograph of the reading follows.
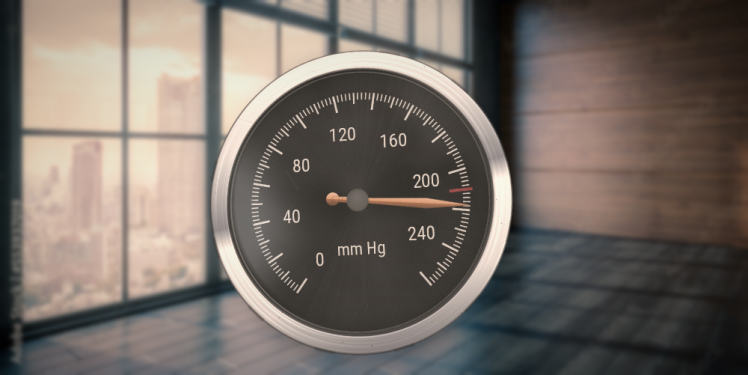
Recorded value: 218 mmHg
